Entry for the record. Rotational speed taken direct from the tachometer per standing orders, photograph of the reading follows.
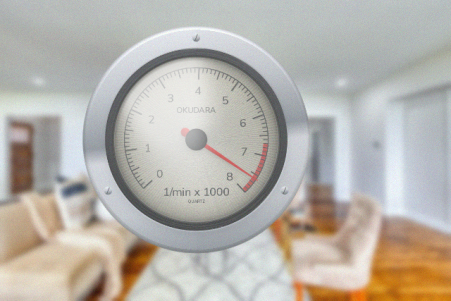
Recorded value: 7600 rpm
